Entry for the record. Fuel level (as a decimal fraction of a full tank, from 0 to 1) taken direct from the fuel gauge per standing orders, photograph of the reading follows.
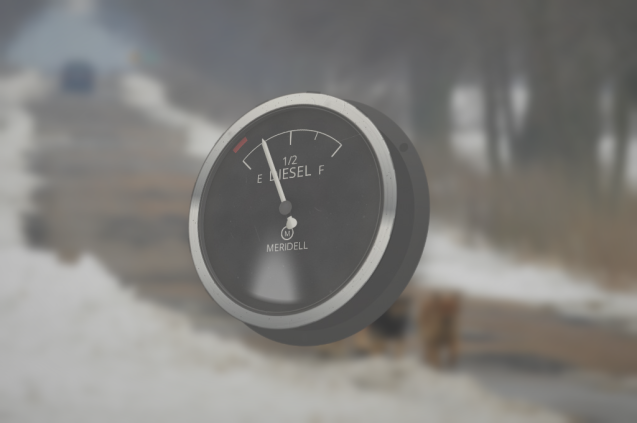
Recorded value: 0.25
